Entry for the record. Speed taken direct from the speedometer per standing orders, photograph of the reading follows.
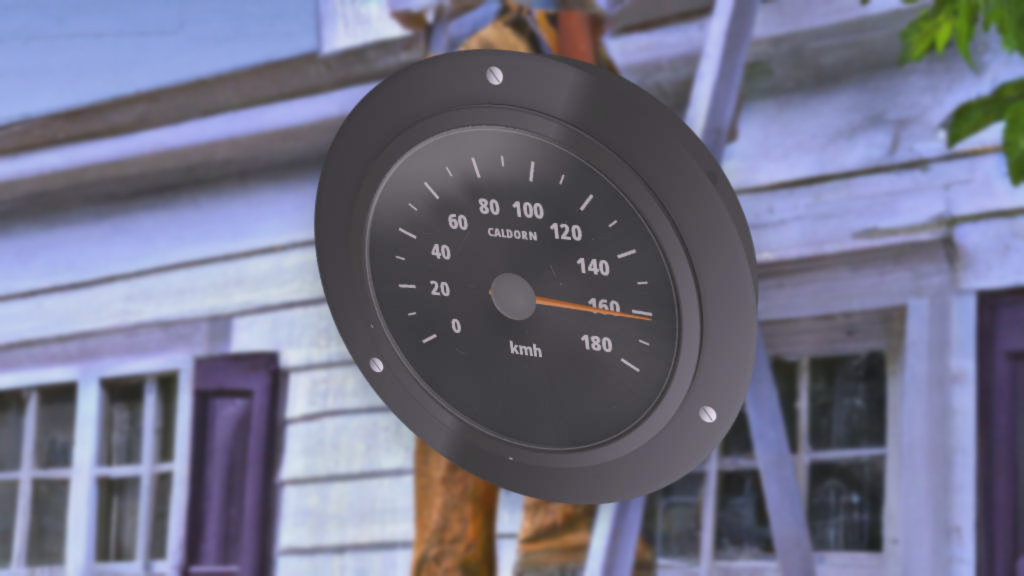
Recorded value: 160 km/h
